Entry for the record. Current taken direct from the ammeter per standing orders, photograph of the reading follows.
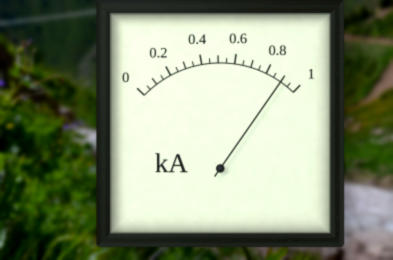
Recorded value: 0.9 kA
